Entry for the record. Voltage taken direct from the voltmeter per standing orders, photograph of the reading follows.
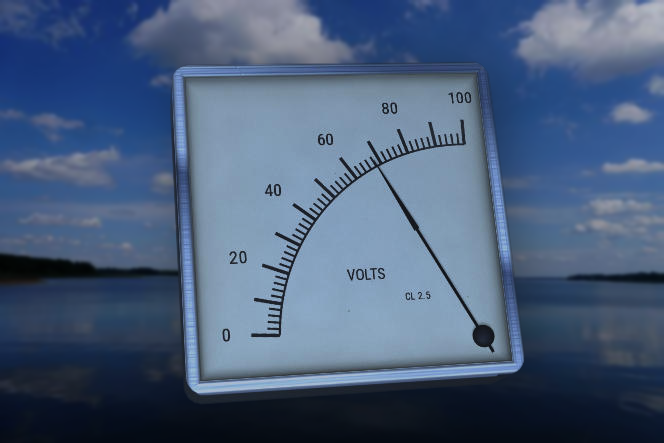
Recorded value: 68 V
